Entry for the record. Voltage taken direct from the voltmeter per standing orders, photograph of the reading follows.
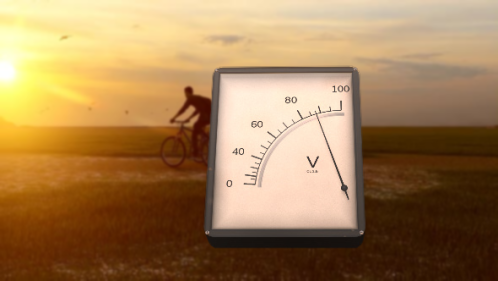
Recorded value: 87.5 V
